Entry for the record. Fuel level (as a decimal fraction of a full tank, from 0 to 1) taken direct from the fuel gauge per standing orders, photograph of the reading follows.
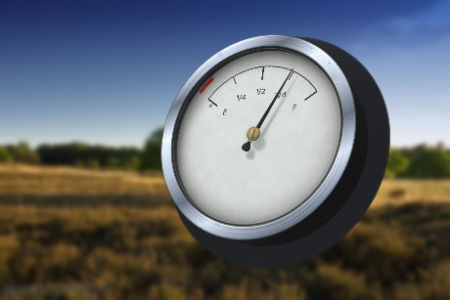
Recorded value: 0.75
